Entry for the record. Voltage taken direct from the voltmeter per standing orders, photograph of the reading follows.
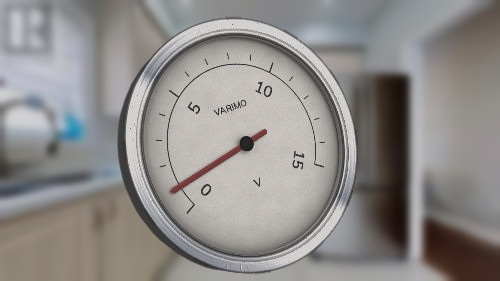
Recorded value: 1 V
